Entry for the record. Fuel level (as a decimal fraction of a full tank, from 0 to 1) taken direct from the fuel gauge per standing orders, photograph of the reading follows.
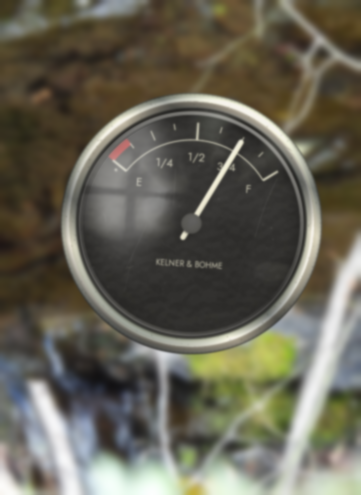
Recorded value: 0.75
